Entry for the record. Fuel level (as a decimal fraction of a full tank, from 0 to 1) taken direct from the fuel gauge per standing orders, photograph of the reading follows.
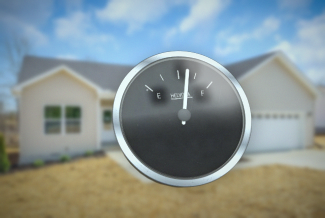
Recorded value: 0.625
